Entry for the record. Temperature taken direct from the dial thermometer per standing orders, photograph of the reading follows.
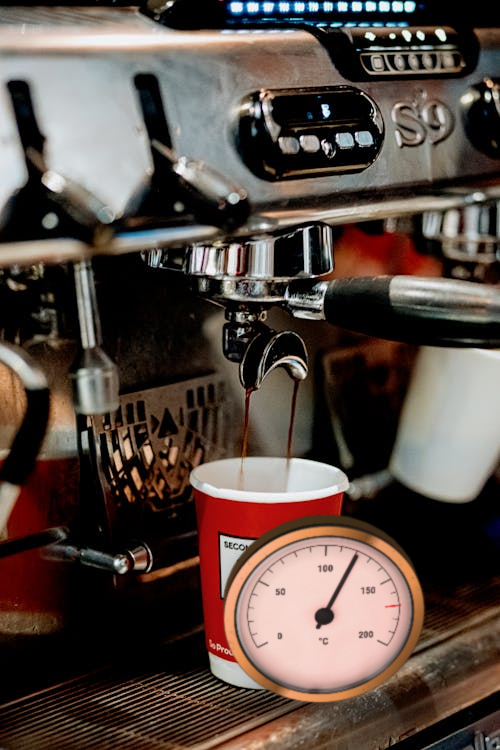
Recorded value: 120 °C
